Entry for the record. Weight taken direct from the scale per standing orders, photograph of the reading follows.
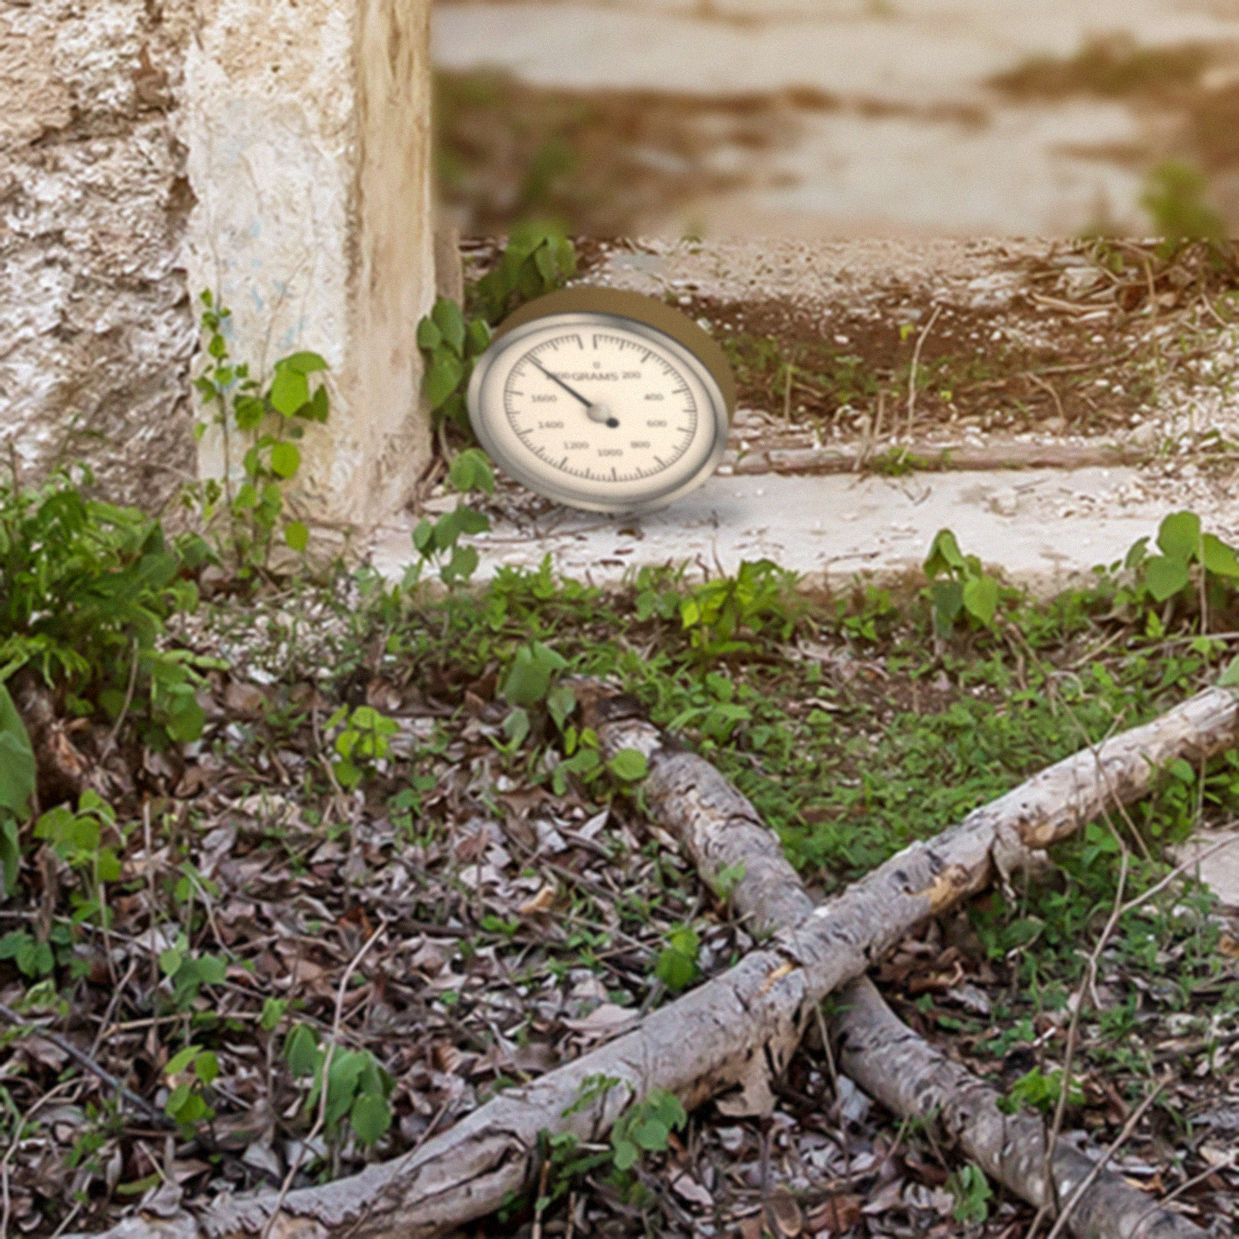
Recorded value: 1800 g
